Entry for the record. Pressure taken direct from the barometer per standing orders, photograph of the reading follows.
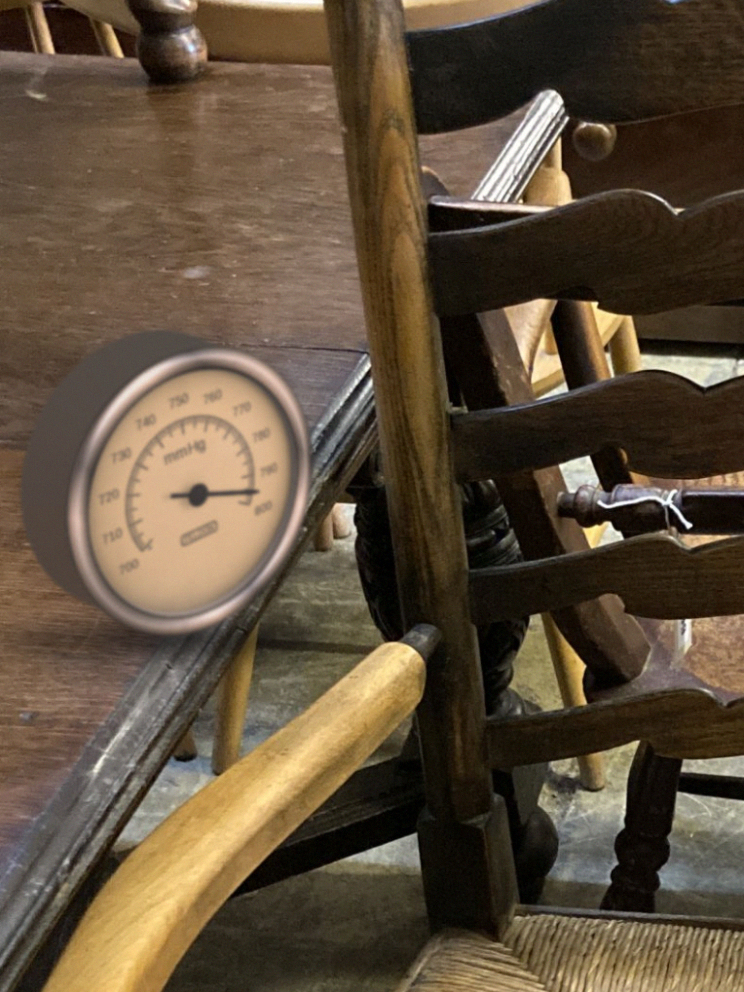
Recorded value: 795 mmHg
